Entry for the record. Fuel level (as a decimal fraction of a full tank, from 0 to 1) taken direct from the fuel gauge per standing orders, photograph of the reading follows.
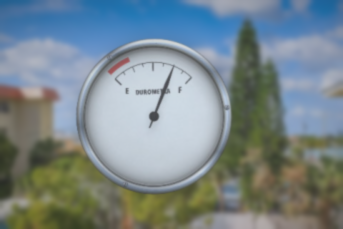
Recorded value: 0.75
